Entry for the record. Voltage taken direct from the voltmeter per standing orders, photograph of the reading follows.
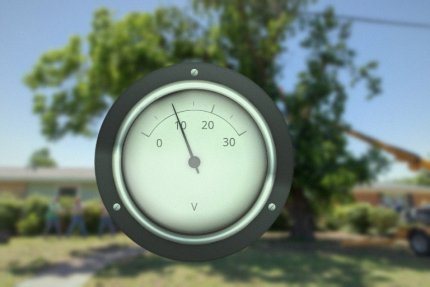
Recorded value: 10 V
